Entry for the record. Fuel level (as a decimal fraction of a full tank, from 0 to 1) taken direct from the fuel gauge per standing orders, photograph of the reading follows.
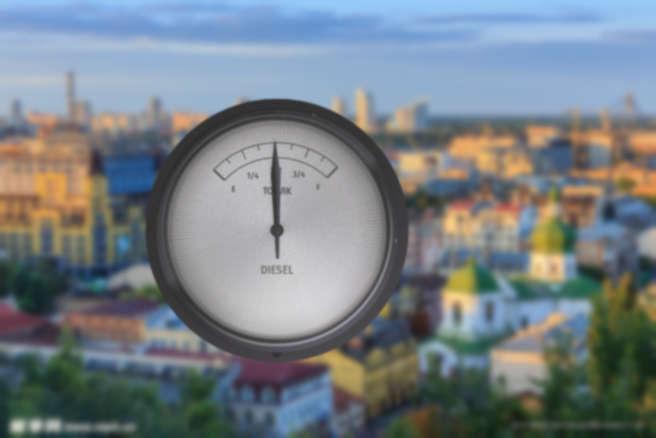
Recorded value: 0.5
